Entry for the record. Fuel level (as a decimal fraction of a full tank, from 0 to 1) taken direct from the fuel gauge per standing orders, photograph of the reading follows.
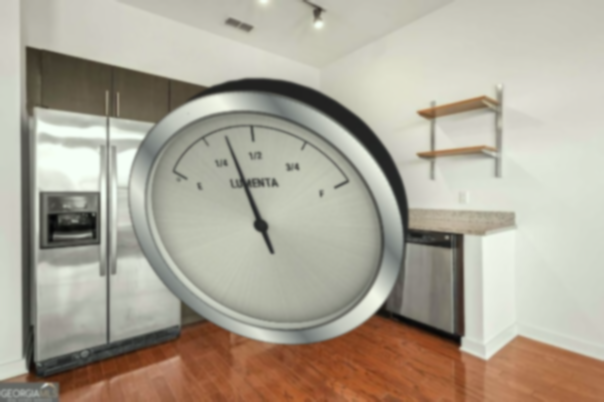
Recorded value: 0.375
